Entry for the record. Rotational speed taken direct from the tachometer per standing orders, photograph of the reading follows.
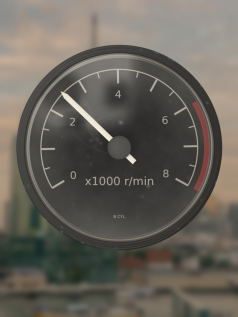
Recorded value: 2500 rpm
